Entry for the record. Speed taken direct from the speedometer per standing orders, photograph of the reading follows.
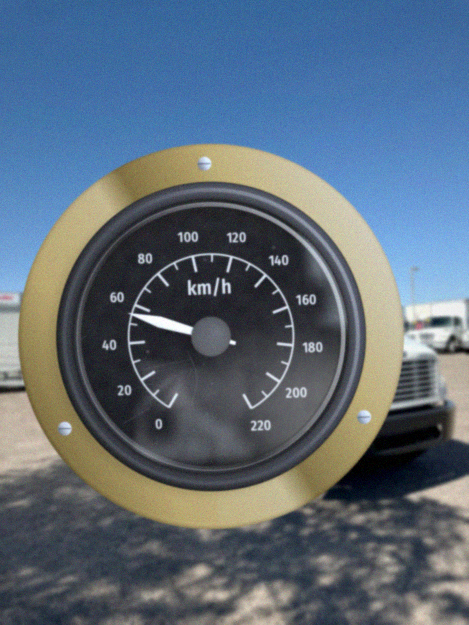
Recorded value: 55 km/h
